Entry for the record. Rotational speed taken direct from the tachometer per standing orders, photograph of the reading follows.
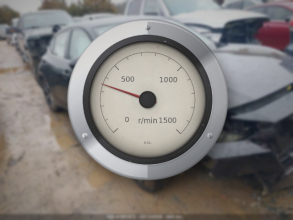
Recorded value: 350 rpm
